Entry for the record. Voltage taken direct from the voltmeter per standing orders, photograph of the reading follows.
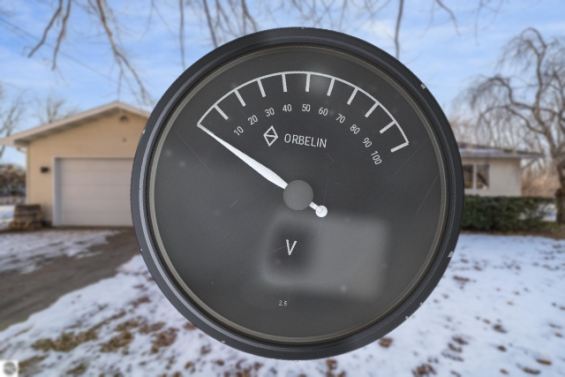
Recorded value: 0 V
